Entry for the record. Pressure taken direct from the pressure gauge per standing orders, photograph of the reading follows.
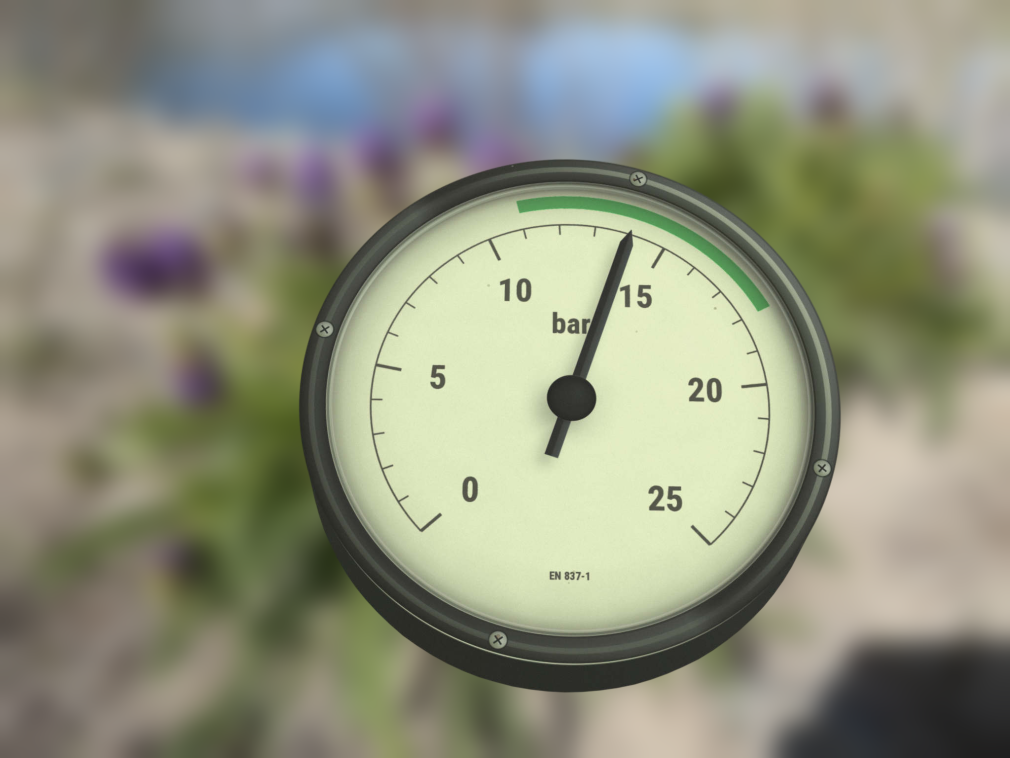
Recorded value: 14 bar
